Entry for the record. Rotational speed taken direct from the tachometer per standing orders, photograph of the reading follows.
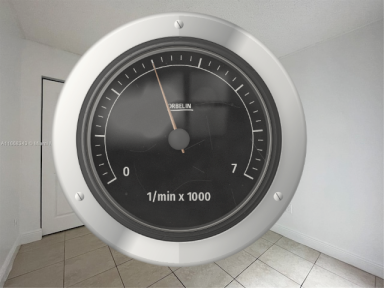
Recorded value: 3000 rpm
